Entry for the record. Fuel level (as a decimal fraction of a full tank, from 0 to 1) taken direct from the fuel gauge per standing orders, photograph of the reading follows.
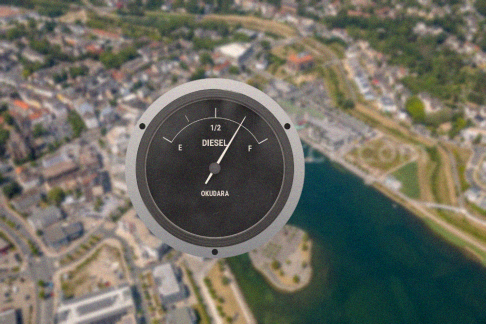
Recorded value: 0.75
